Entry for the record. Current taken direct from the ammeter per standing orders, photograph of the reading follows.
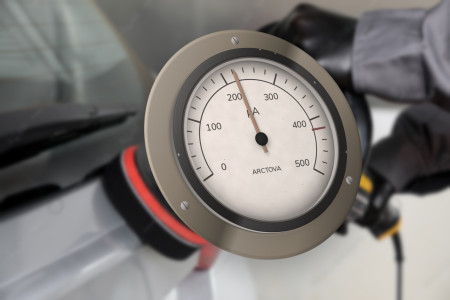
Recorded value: 220 µA
